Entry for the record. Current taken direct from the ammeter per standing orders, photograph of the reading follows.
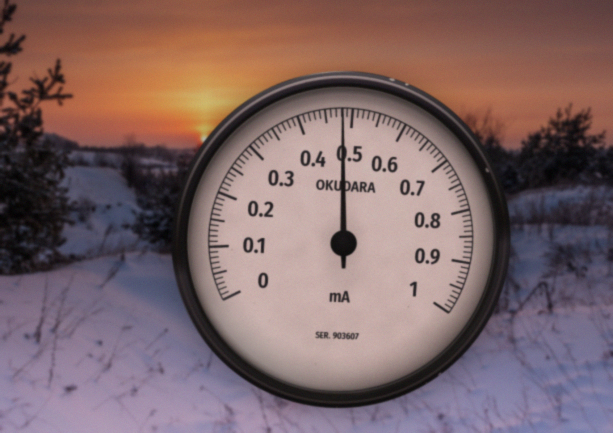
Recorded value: 0.48 mA
